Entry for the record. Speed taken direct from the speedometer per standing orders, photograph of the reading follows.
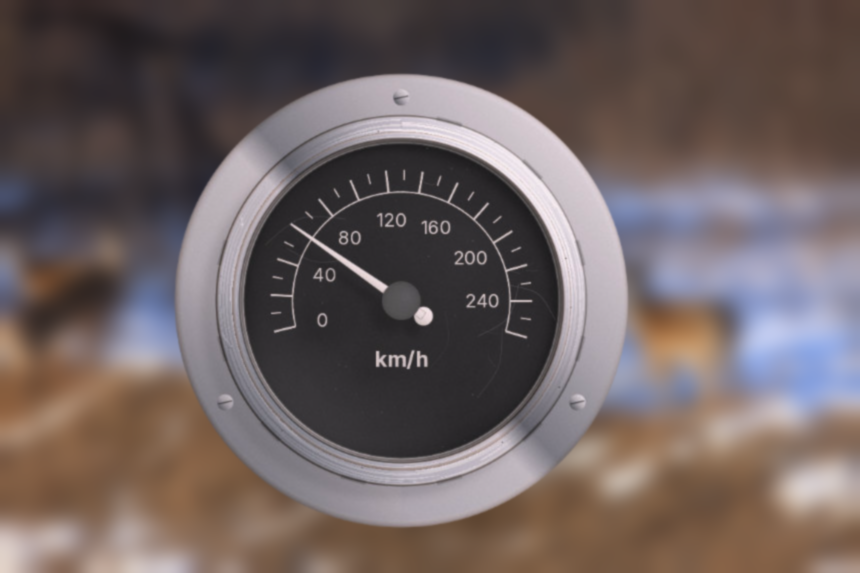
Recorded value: 60 km/h
